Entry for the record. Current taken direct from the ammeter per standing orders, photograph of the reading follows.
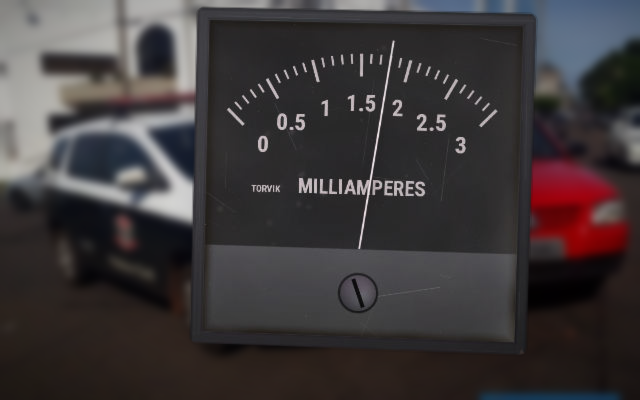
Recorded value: 1.8 mA
